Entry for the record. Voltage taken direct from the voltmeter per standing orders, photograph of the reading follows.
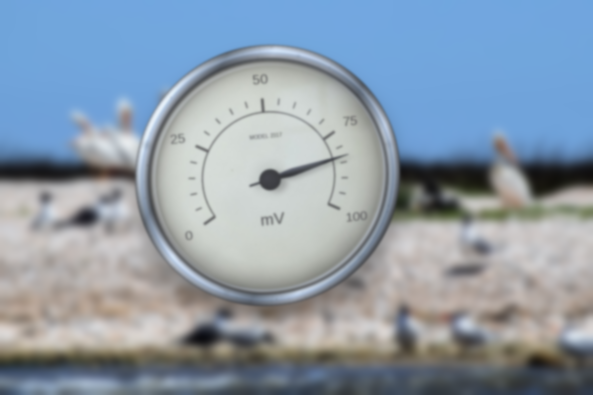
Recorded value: 82.5 mV
